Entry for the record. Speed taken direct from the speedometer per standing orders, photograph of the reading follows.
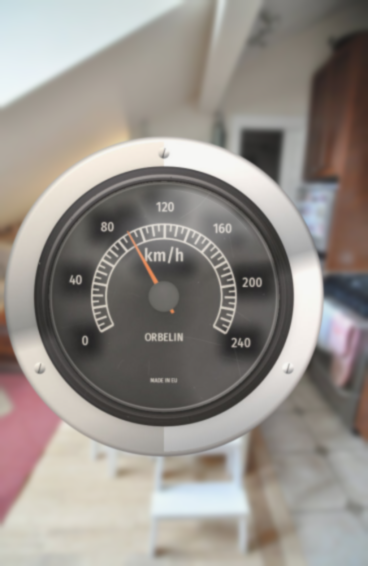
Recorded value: 90 km/h
